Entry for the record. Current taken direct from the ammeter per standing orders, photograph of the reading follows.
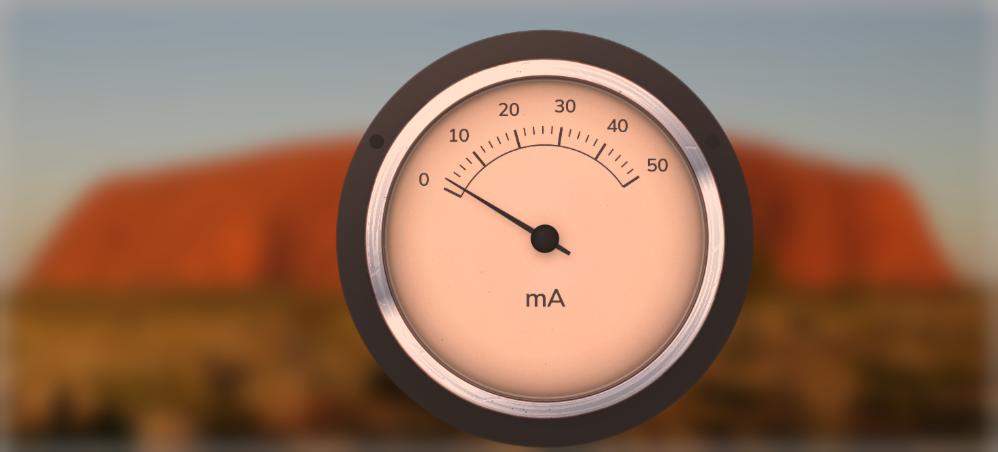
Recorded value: 2 mA
